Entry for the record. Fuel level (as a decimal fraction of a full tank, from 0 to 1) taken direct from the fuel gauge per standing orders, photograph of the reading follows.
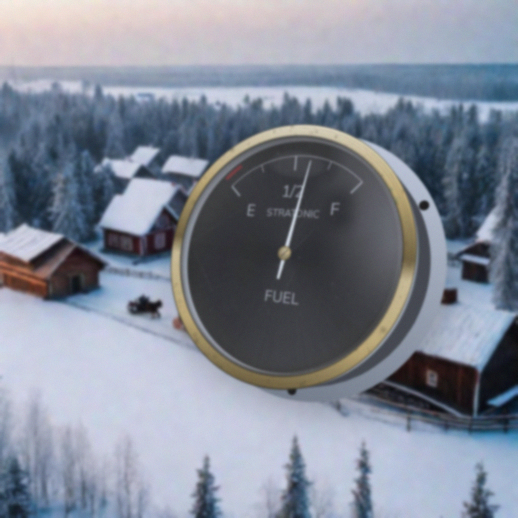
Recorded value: 0.625
